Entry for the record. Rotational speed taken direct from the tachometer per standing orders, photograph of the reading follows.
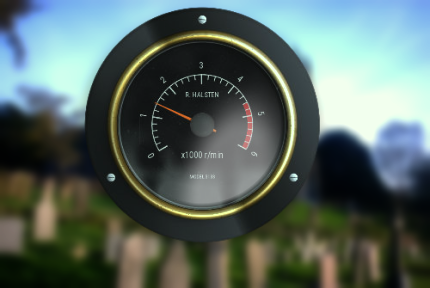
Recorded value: 1400 rpm
